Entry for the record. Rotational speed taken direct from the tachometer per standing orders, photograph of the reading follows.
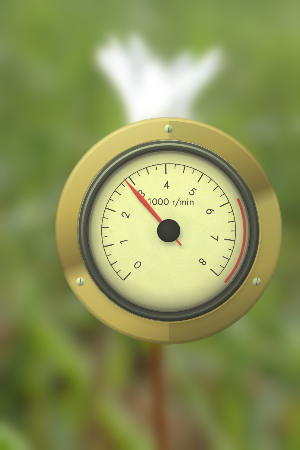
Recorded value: 2875 rpm
